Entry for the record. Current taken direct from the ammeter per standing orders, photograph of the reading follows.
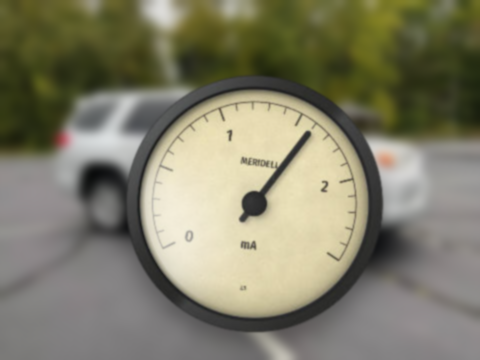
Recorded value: 1.6 mA
